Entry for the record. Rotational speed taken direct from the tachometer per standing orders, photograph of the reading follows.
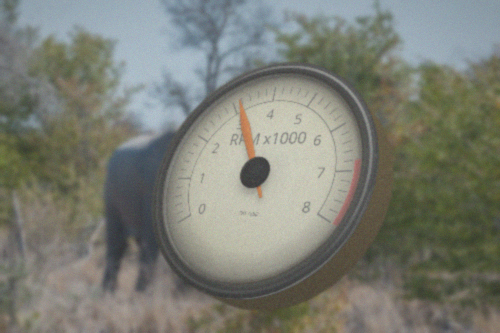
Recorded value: 3200 rpm
